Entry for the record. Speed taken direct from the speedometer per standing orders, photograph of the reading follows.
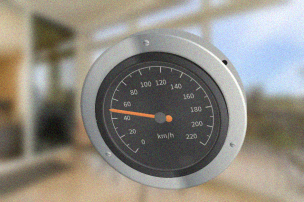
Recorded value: 50 km/h
